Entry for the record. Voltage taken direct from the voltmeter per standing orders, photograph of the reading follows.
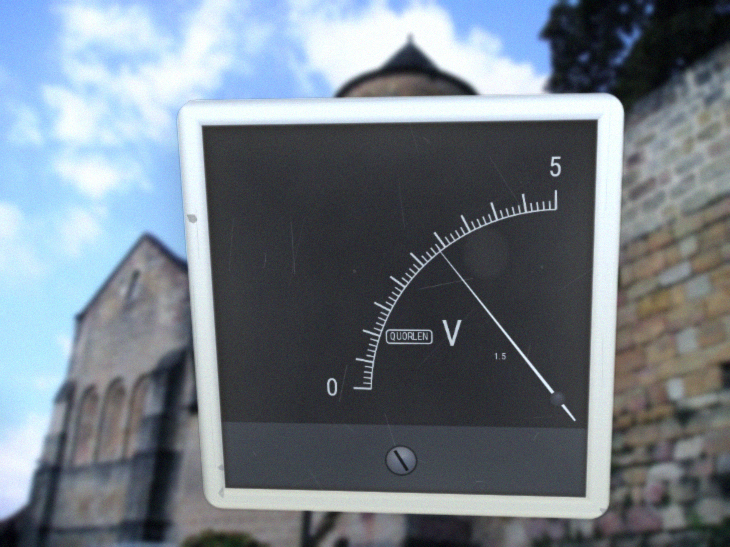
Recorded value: 2.9 V
